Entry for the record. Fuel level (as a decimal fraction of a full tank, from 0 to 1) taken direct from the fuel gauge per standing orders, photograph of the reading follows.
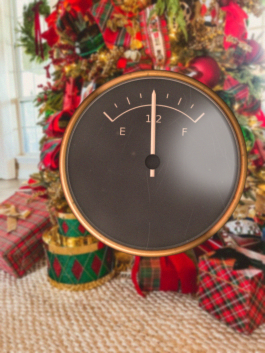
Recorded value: 0.5
